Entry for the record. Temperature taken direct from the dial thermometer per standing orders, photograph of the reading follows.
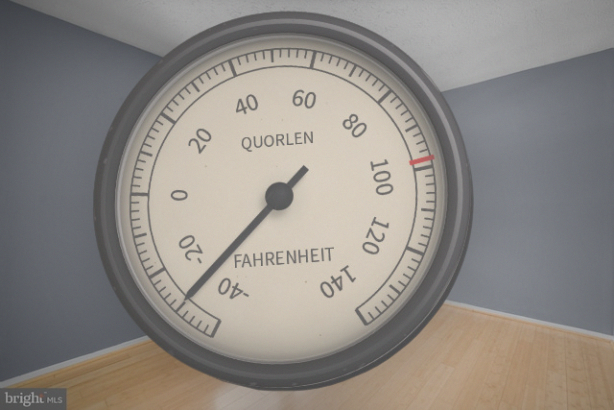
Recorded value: -30 °F
